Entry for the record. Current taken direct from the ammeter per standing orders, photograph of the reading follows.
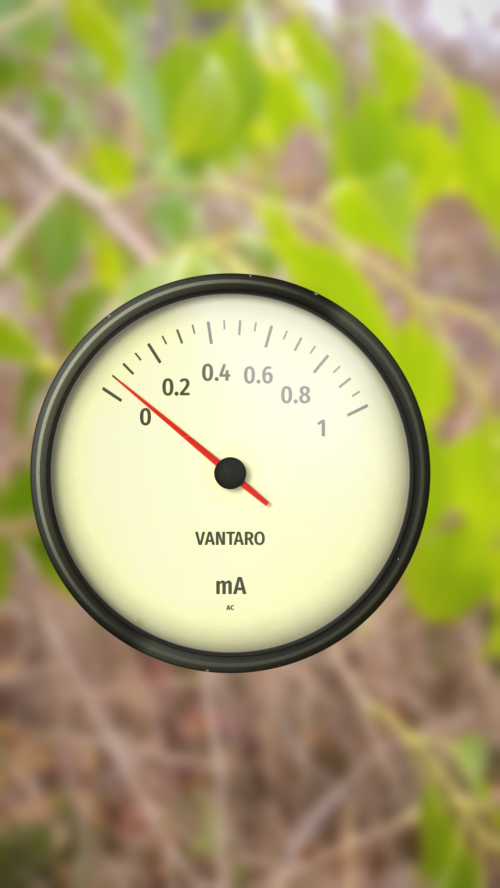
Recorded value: 0.05 mA
